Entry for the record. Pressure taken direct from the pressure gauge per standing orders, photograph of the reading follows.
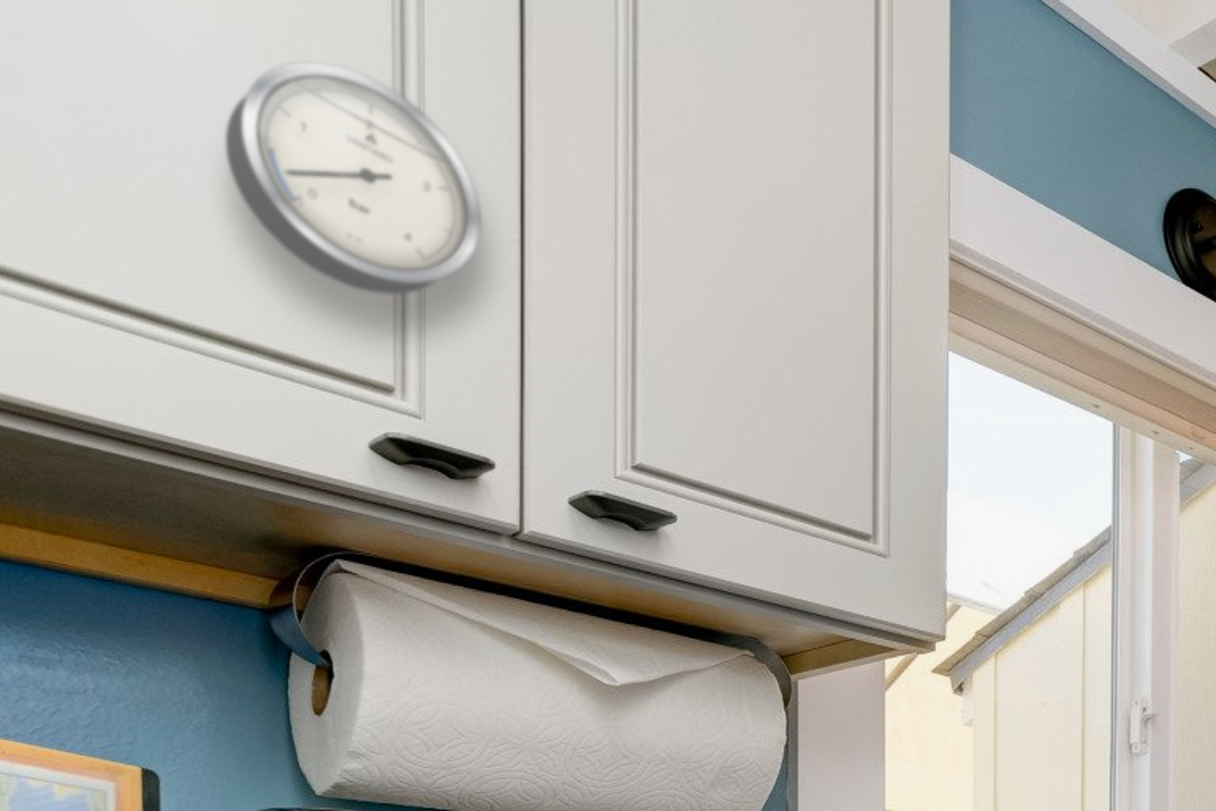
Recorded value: 0.25 bar
